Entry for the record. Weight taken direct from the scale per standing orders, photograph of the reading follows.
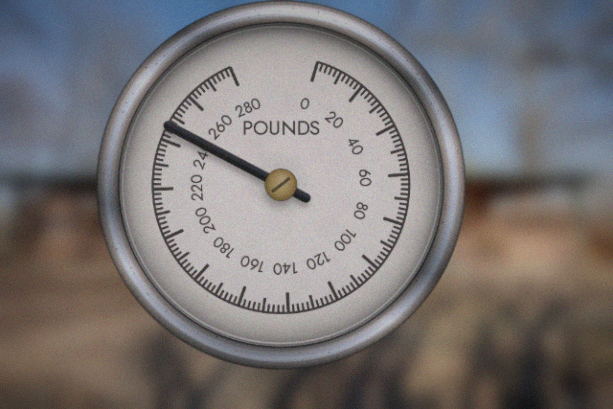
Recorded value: 246 lb
